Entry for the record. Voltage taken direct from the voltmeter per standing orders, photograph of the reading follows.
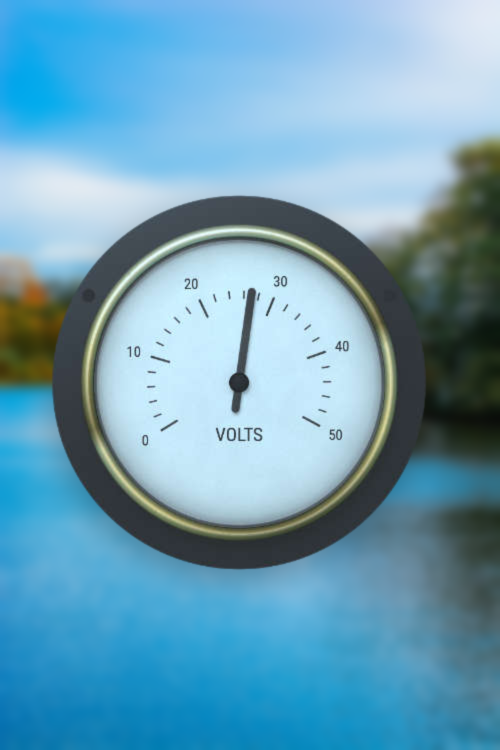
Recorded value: 27 V
